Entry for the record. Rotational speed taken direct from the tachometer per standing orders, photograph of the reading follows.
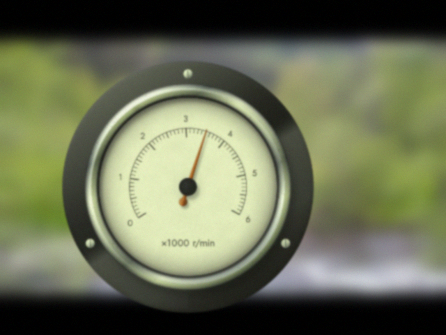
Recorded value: 3500 rpm
